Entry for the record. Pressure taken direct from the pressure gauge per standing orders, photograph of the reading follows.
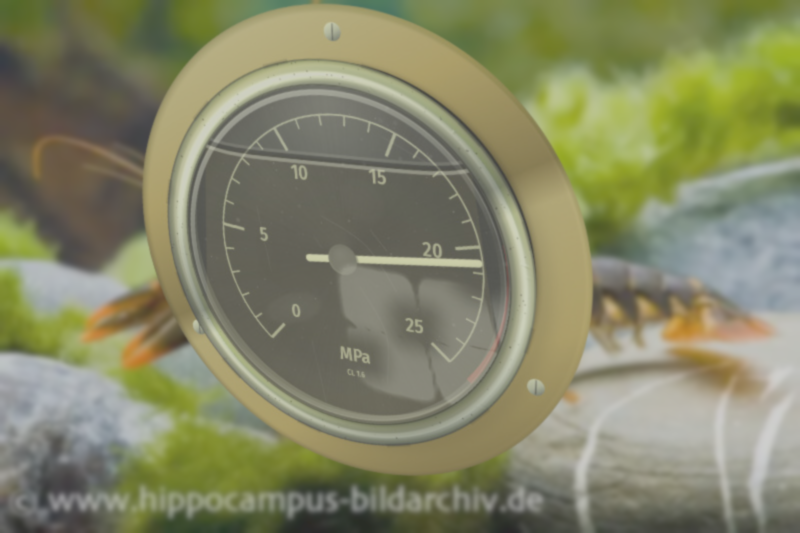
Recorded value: 20.5 MPa
